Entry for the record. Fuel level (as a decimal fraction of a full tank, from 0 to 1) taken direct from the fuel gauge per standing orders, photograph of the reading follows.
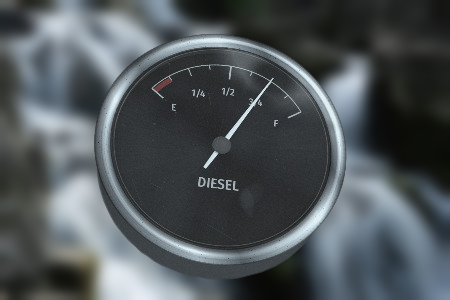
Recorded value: 0.75
